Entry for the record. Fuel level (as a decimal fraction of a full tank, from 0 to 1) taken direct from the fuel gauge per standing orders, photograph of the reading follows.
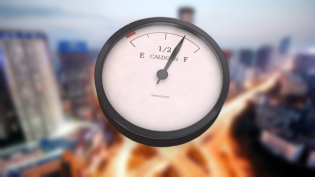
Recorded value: 0.75
